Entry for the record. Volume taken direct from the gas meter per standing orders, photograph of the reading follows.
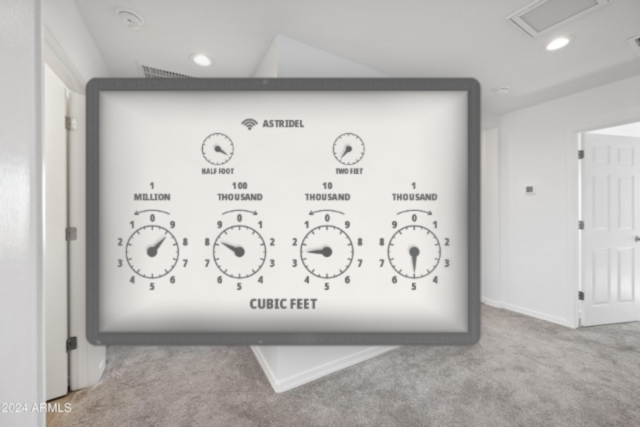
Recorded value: 882500 ft³
